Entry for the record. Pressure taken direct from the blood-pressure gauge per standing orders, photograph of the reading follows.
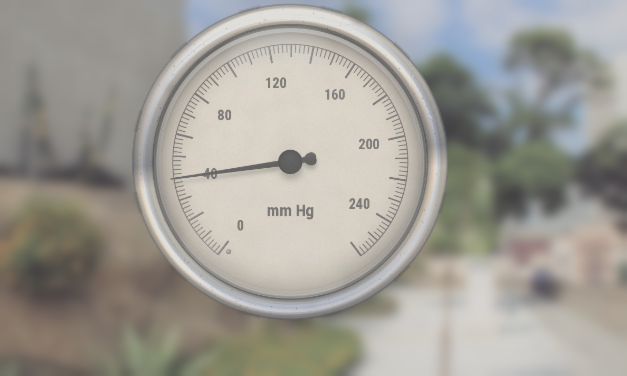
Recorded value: 40 mmHg
